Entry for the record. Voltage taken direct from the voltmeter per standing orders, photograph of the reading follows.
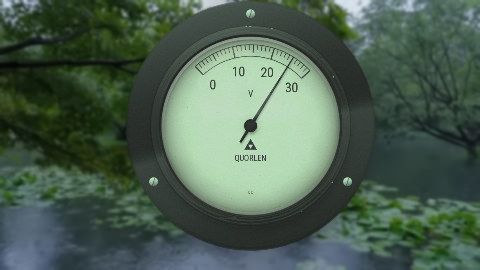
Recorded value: 25 V
